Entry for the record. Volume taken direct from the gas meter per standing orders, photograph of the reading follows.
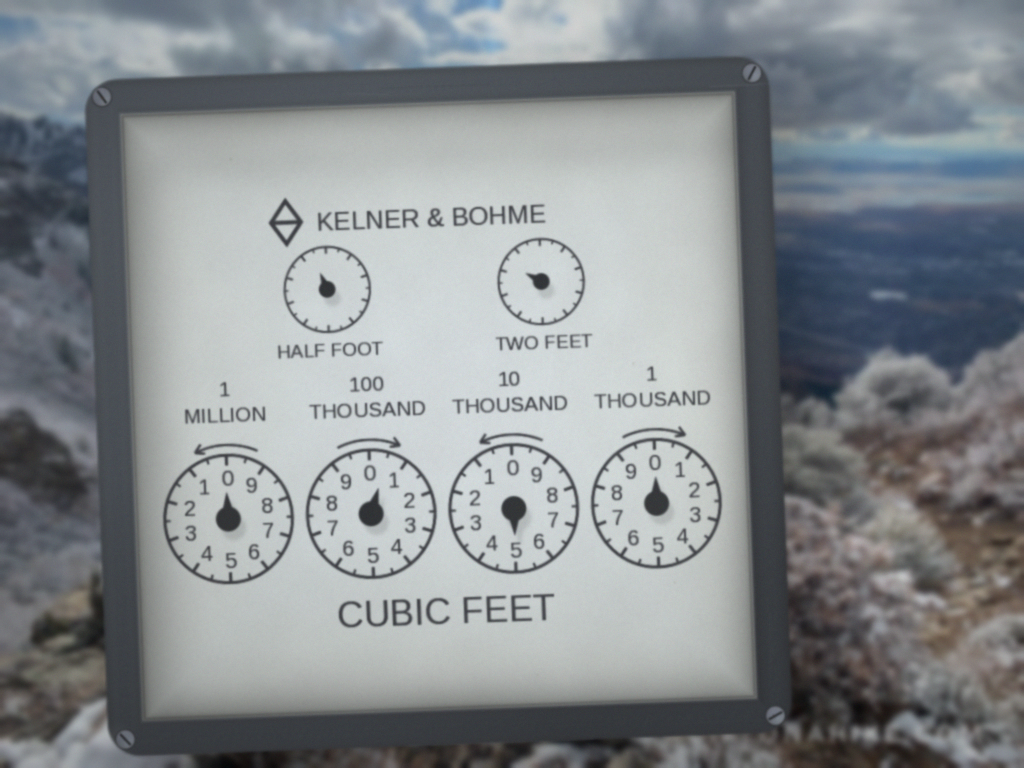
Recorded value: 5000 ft³
